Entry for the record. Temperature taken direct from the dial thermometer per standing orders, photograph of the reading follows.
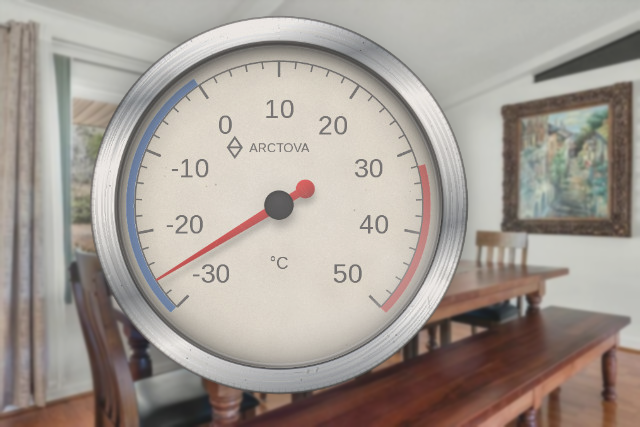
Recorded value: -26 °C
